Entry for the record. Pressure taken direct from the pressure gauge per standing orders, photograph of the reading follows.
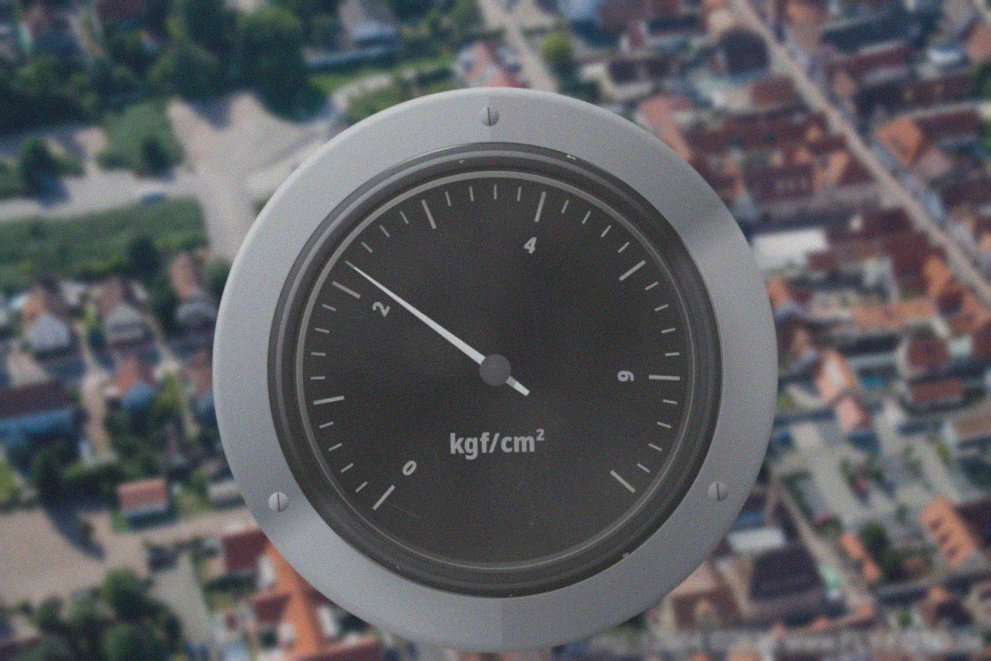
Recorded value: 2.2 kg/cm²
